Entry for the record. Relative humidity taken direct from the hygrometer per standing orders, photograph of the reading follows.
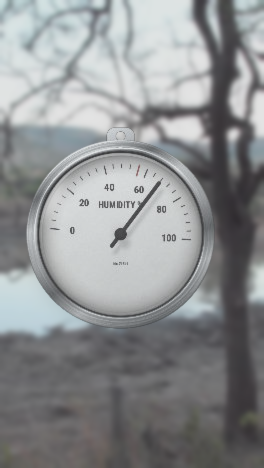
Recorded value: 68 %
